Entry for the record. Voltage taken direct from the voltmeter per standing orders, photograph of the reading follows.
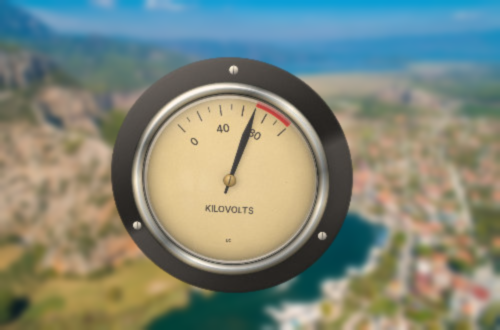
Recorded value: 70 kV
